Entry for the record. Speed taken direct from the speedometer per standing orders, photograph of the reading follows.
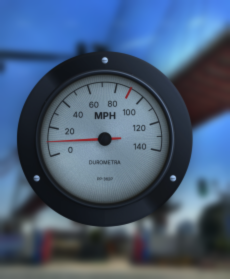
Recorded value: 10 mph
